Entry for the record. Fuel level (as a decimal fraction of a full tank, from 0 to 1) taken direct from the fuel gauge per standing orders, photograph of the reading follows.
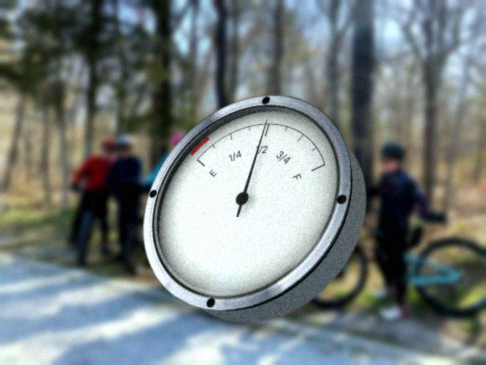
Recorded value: 0.5
